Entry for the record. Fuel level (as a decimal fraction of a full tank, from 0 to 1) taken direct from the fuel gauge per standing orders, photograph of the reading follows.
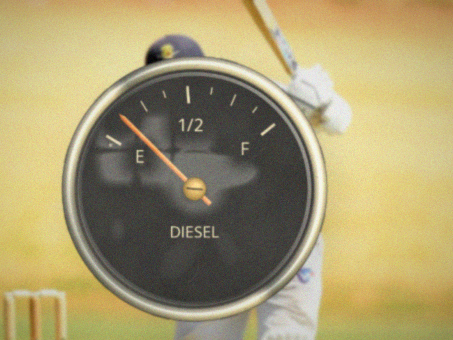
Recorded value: 0.125
